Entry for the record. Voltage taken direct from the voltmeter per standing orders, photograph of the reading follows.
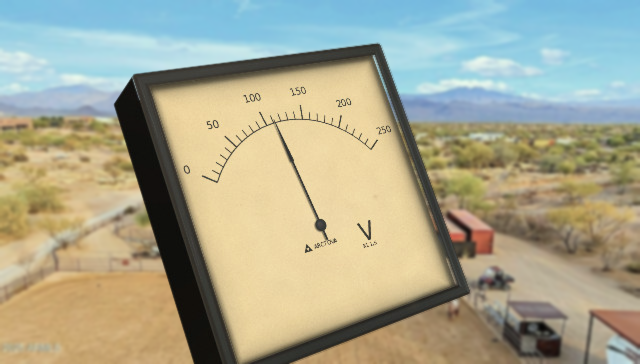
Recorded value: 110 V
